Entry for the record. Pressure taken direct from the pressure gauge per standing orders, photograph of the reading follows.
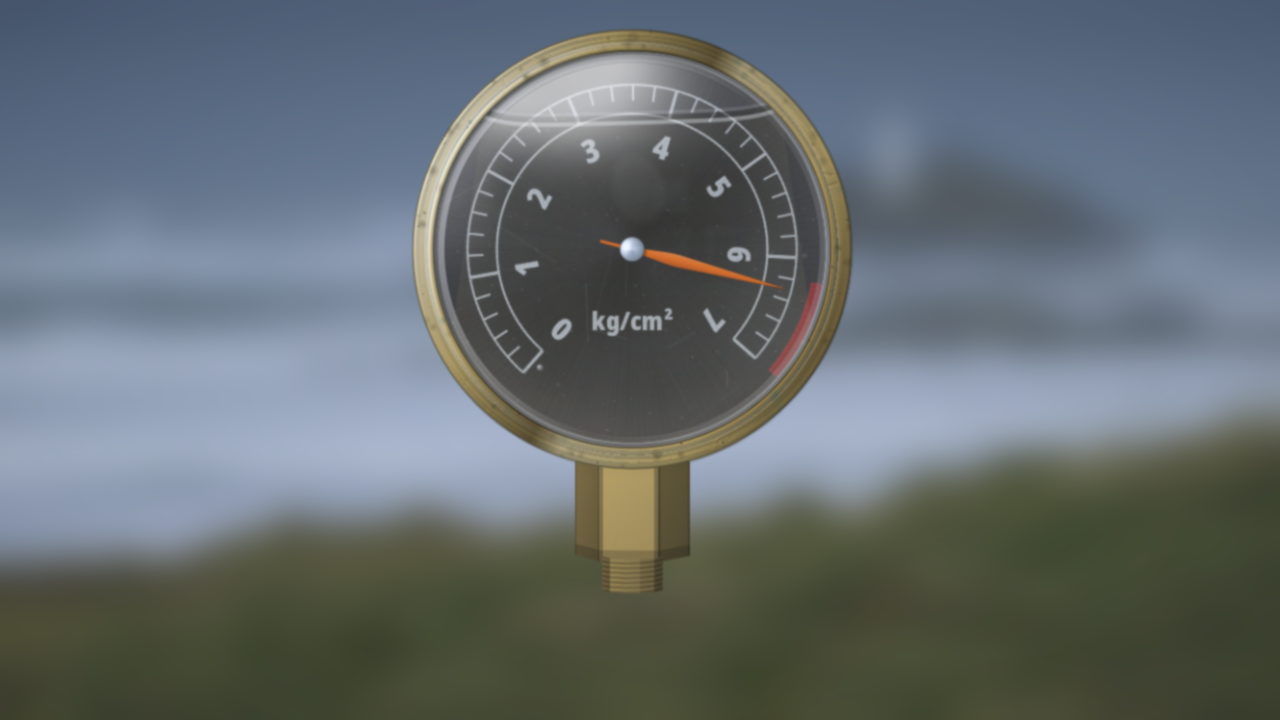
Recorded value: 6.3 kg/cm²
